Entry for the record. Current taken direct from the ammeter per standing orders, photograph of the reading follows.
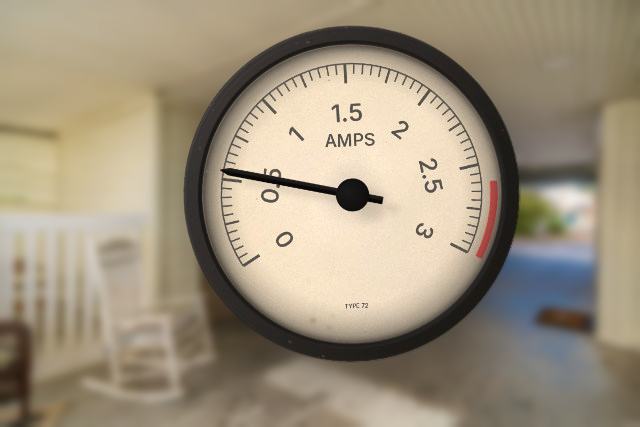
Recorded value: 0.55 A
